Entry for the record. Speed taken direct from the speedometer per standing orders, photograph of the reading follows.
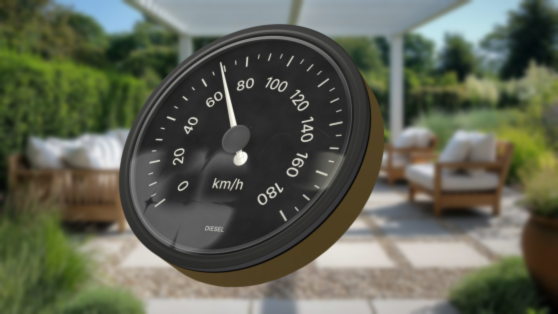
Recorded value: 70 km/h
